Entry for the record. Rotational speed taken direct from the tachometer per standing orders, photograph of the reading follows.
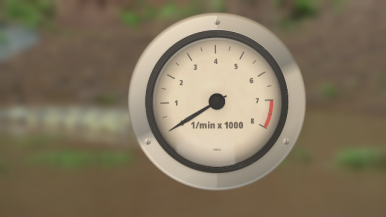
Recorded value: 0 rpm
